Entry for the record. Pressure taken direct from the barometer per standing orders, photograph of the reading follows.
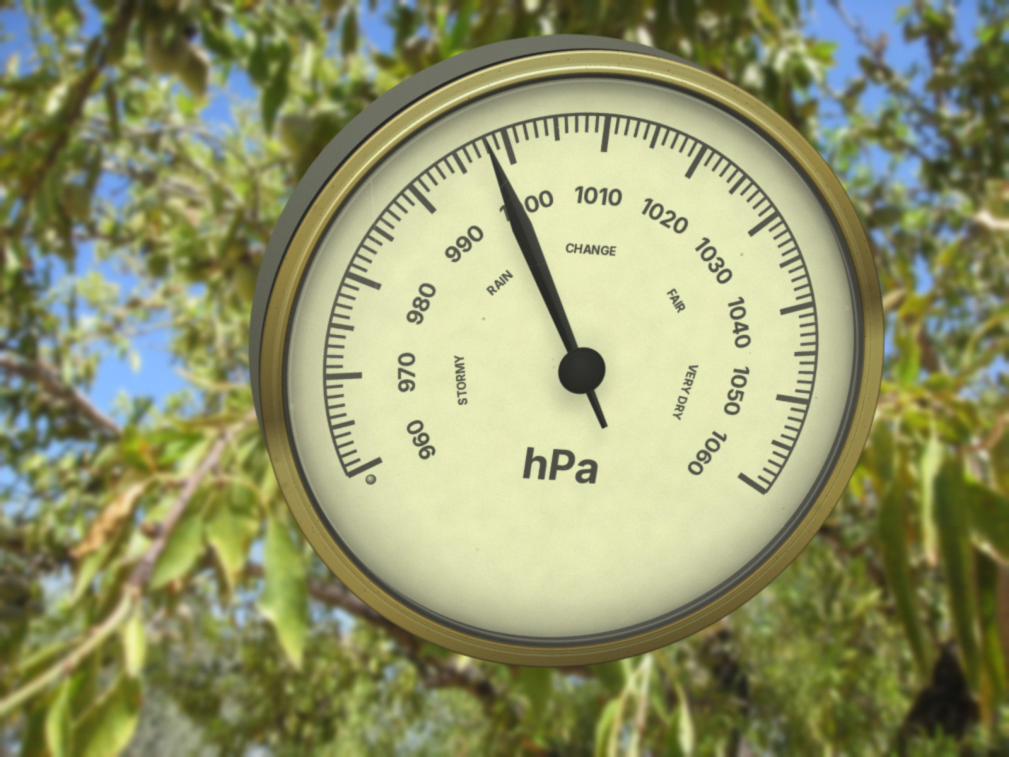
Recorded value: 998 hPa
